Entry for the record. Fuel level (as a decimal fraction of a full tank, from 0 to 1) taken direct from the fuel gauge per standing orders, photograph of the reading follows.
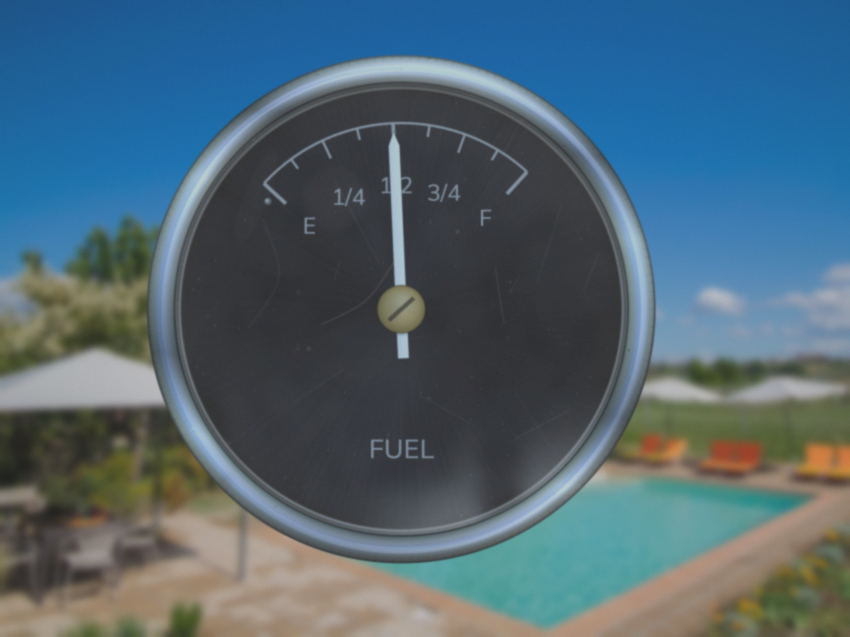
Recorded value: 0.5
